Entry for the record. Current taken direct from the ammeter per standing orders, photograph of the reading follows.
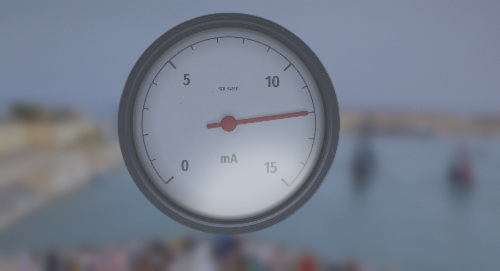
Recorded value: 12 mA
